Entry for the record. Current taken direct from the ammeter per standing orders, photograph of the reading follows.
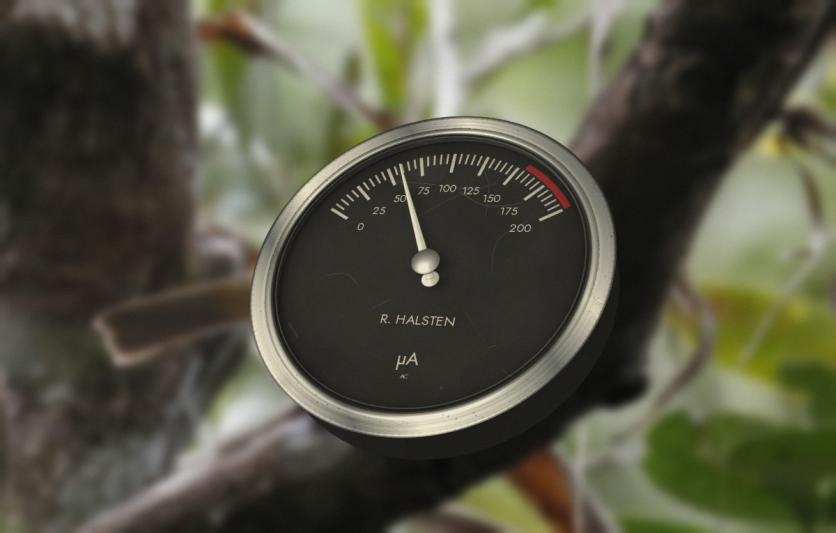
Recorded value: 60 µA
